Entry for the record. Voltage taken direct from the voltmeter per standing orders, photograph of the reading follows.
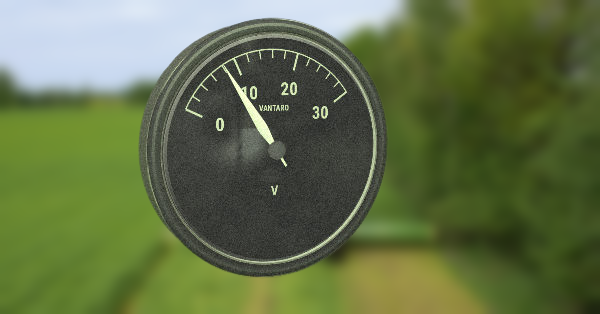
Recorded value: 8 V
